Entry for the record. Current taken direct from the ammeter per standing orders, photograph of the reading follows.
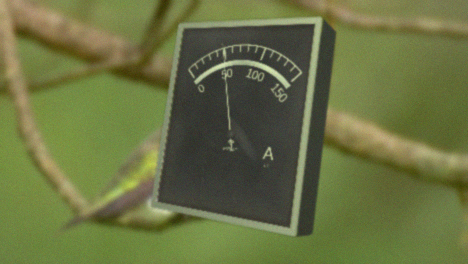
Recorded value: 50 A
